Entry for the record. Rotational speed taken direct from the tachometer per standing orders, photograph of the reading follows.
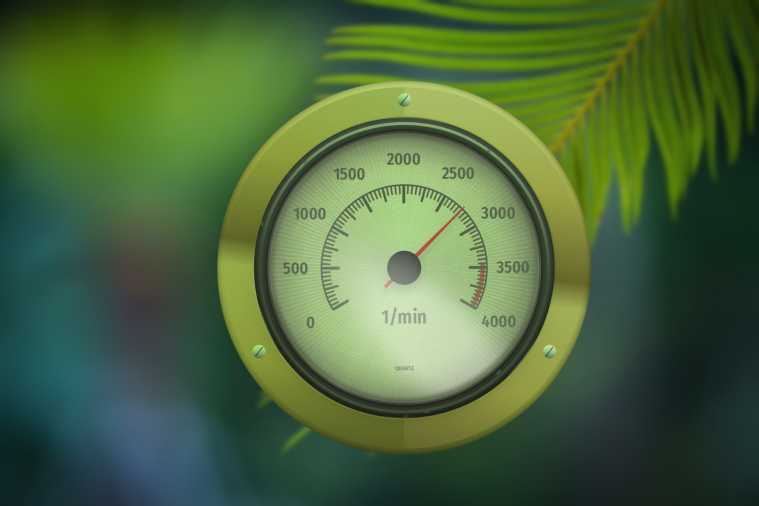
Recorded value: 2750 rpm
